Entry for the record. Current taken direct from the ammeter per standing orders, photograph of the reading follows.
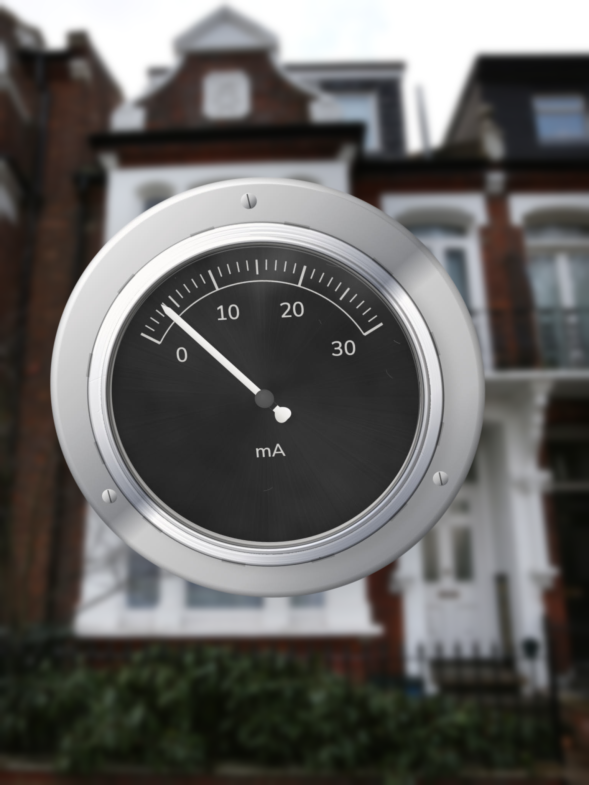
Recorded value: 4 mA
